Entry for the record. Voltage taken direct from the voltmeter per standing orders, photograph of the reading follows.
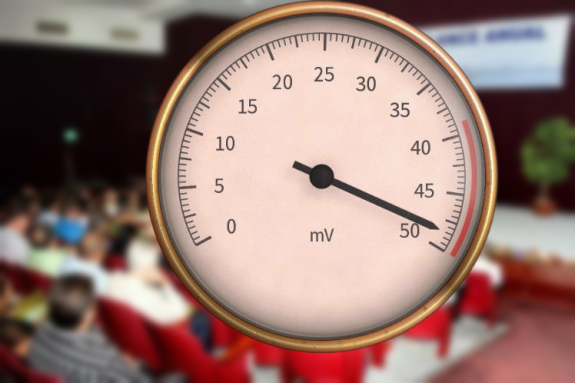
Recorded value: 48.5 mV
